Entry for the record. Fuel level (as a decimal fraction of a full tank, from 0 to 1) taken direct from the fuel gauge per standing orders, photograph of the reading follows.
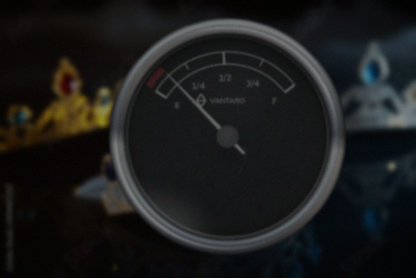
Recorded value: 0.125
